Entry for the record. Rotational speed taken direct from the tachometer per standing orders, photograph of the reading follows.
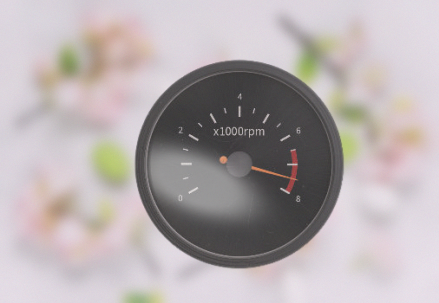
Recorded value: 7500 rpm
